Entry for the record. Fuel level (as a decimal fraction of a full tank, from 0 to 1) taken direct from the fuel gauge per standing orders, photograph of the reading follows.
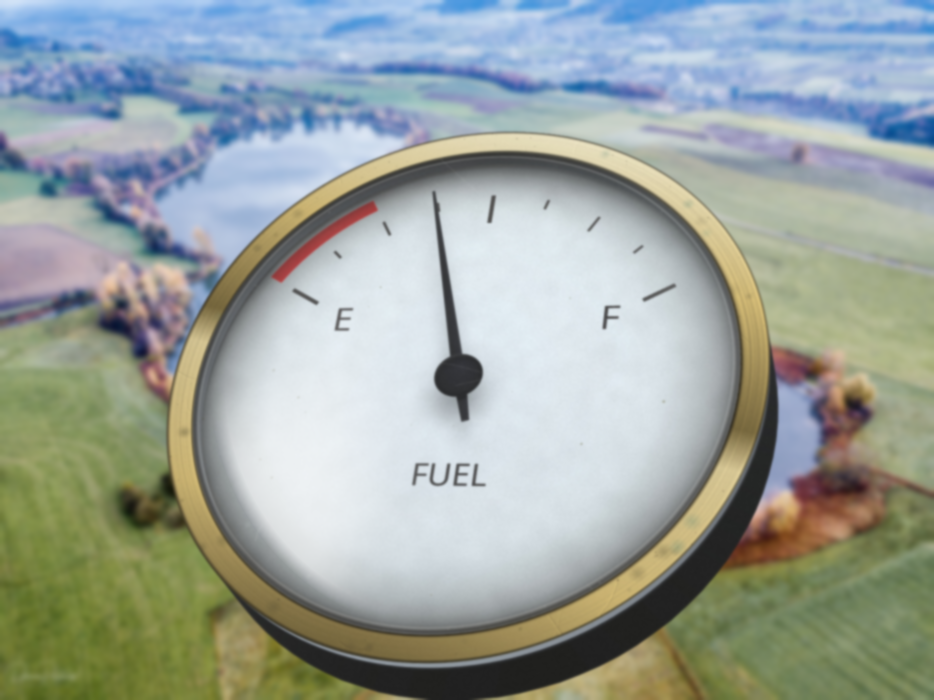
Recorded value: 0.375
